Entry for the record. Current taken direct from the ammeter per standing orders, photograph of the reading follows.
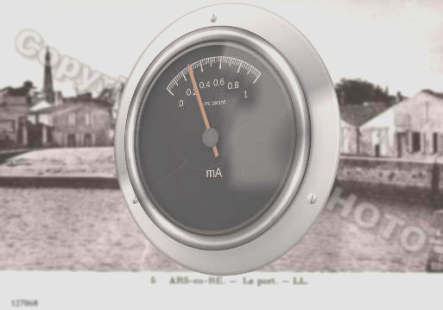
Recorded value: 0.3 mA
